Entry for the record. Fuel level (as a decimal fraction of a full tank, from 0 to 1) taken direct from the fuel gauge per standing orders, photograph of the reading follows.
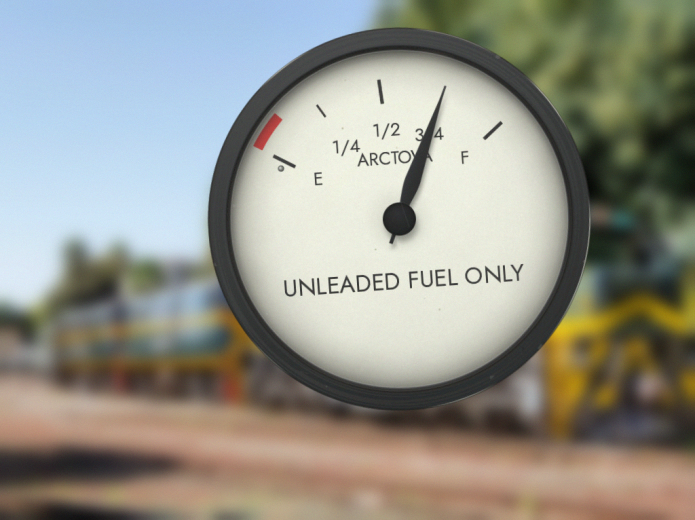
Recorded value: 0.75
